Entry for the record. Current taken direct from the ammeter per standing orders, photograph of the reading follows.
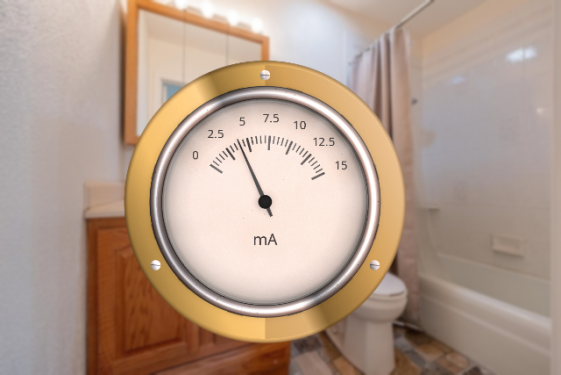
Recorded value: 4 mA
